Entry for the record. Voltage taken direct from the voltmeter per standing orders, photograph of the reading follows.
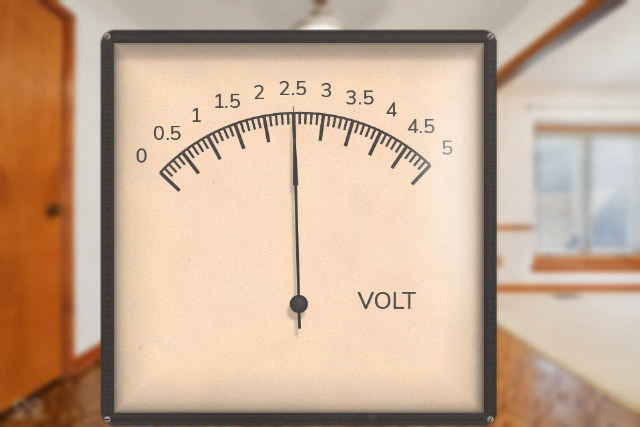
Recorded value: 2.5 V
